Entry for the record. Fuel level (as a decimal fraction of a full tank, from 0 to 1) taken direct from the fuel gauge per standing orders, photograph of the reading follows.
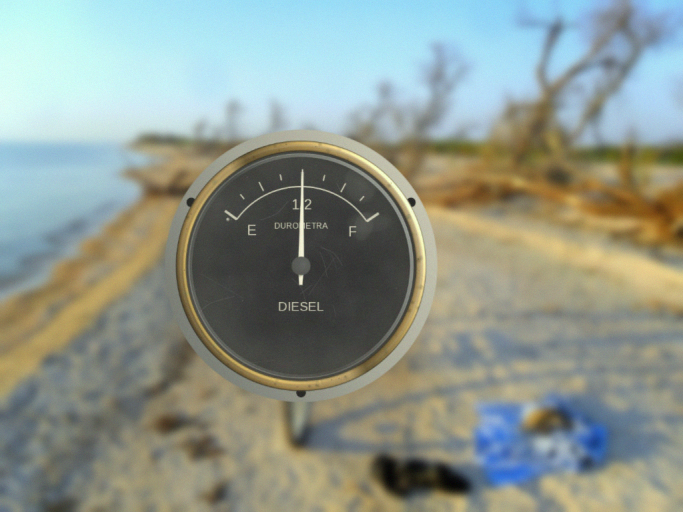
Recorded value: 0.5
